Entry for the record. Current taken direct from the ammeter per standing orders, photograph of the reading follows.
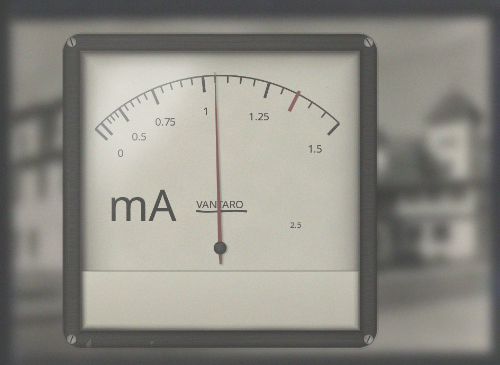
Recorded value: 1.05 mA
